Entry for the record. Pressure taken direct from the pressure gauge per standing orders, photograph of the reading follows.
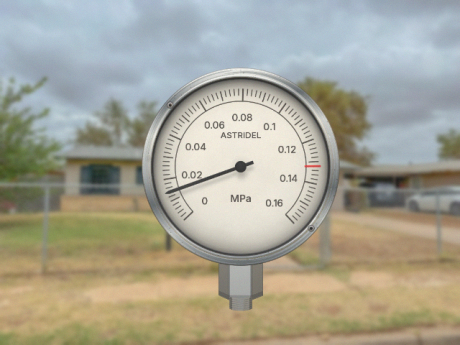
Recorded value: 0.014 MPa
